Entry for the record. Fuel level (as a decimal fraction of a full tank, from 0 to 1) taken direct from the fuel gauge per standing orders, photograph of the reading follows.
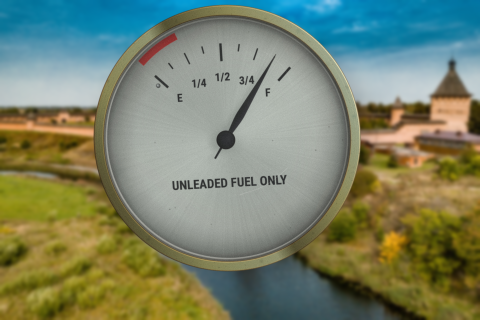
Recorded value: 0.875
